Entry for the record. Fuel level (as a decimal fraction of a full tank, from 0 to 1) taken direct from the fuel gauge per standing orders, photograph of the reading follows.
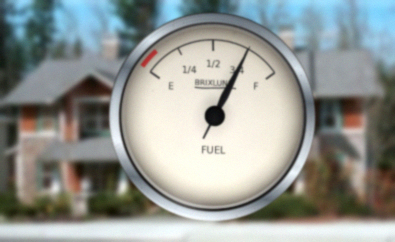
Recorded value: 0.75
